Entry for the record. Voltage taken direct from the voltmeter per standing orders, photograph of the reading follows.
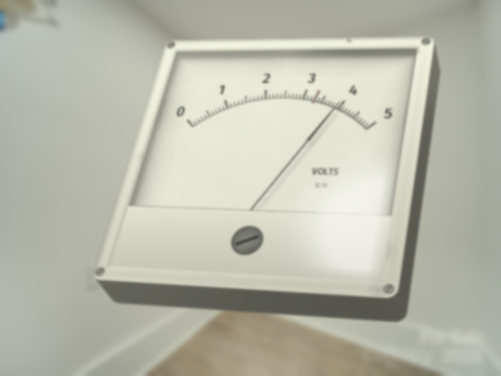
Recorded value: 4 V
